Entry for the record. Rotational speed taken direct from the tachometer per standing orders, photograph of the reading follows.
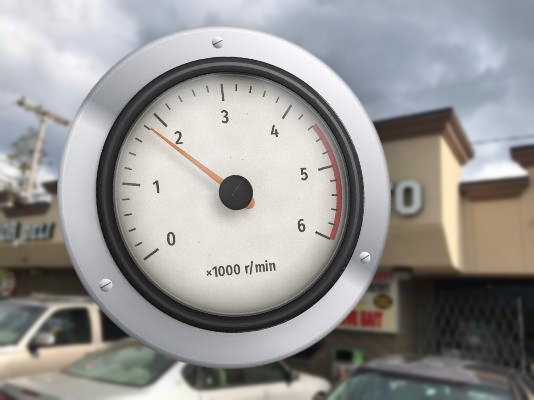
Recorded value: 1800 rpm
